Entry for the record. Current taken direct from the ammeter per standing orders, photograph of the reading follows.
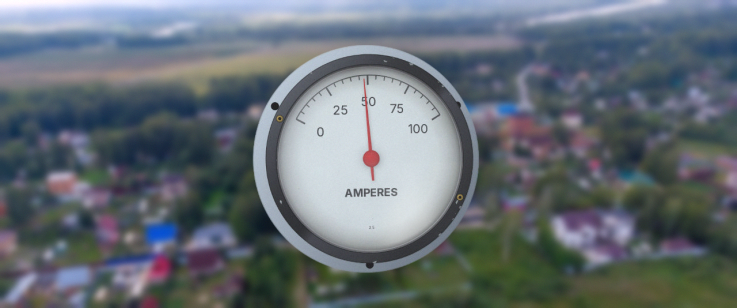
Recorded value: 47.5 A
